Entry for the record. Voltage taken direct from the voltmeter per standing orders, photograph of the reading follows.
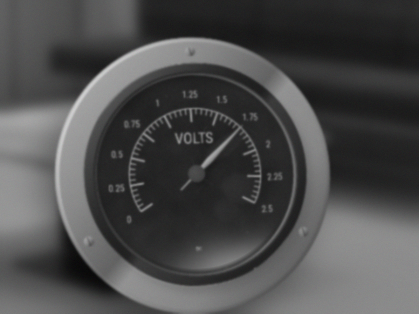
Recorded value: 1.75 V
